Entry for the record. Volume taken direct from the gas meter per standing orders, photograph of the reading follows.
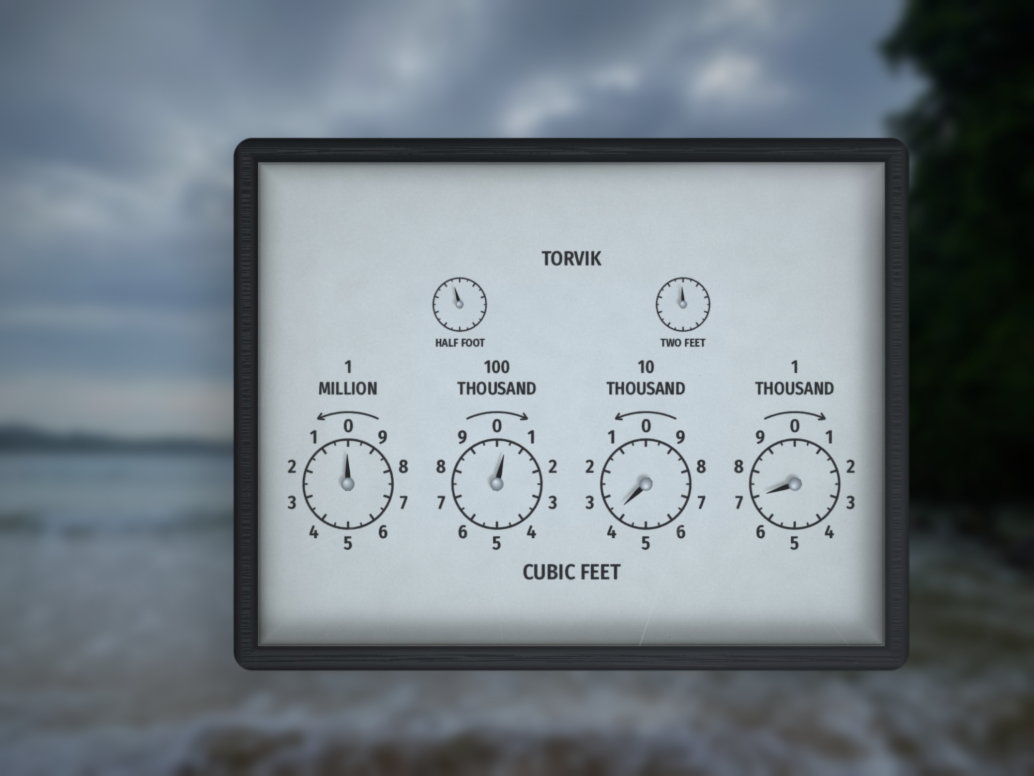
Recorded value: 3700 ft³
